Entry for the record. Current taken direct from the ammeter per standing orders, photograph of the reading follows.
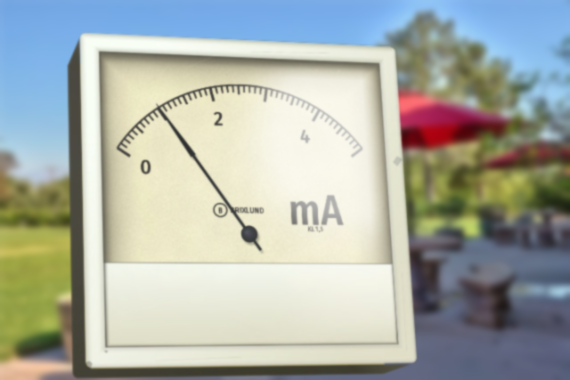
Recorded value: 1 mA
